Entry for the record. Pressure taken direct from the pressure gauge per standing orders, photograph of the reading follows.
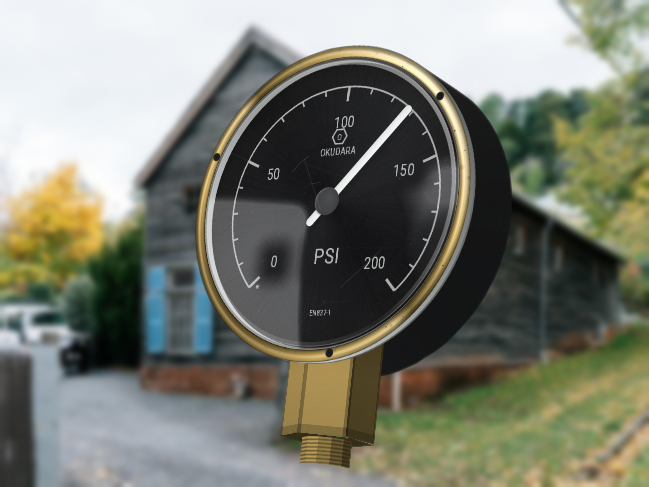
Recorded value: 130 psi
